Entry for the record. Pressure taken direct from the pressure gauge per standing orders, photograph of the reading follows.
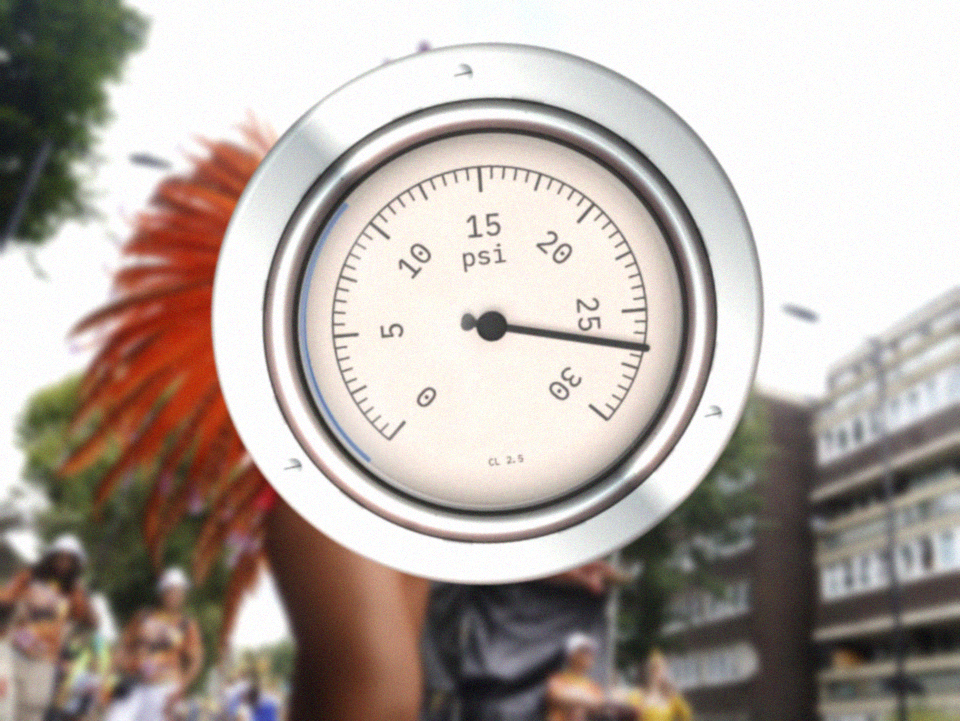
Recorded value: 26.5 psi
